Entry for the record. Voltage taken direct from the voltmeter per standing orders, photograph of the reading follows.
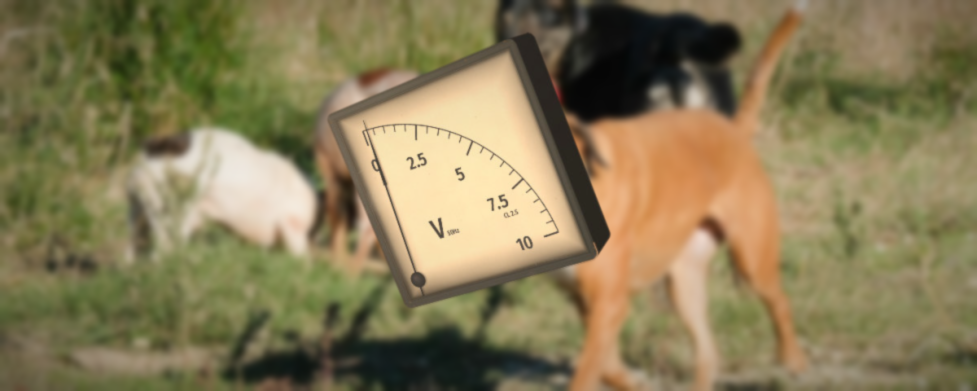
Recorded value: 0.25 V
